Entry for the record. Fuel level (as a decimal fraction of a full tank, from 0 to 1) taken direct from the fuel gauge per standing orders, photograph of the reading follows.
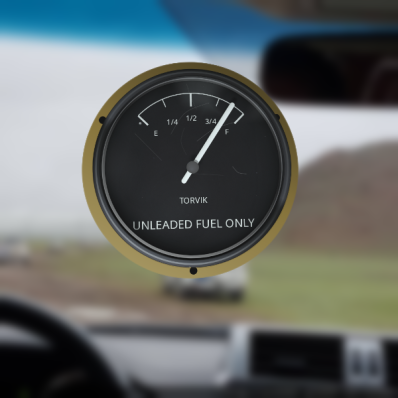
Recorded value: 0.875
